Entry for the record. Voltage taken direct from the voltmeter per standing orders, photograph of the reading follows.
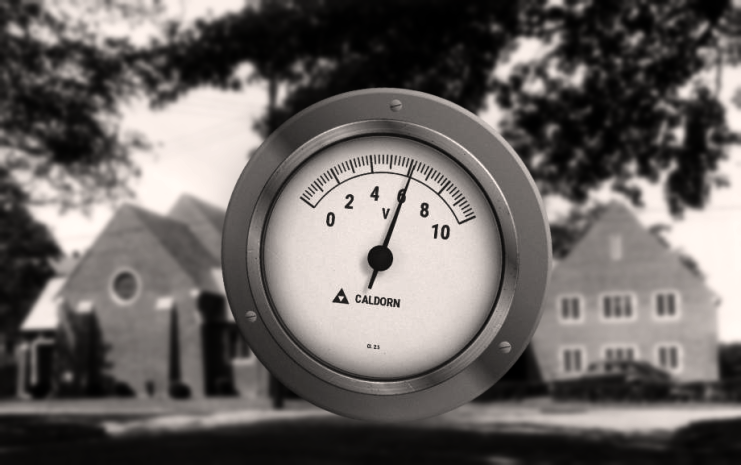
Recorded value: 6.2 V
